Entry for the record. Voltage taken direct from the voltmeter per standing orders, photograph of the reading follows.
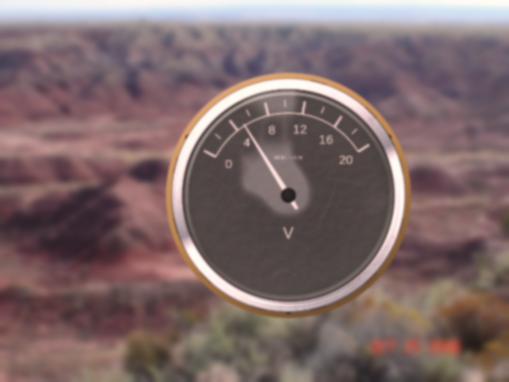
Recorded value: 5 V
